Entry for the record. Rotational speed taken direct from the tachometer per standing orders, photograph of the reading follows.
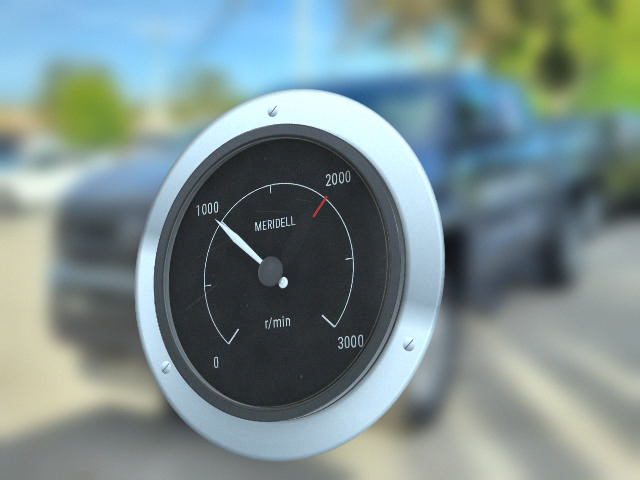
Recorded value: 1000 rpm
